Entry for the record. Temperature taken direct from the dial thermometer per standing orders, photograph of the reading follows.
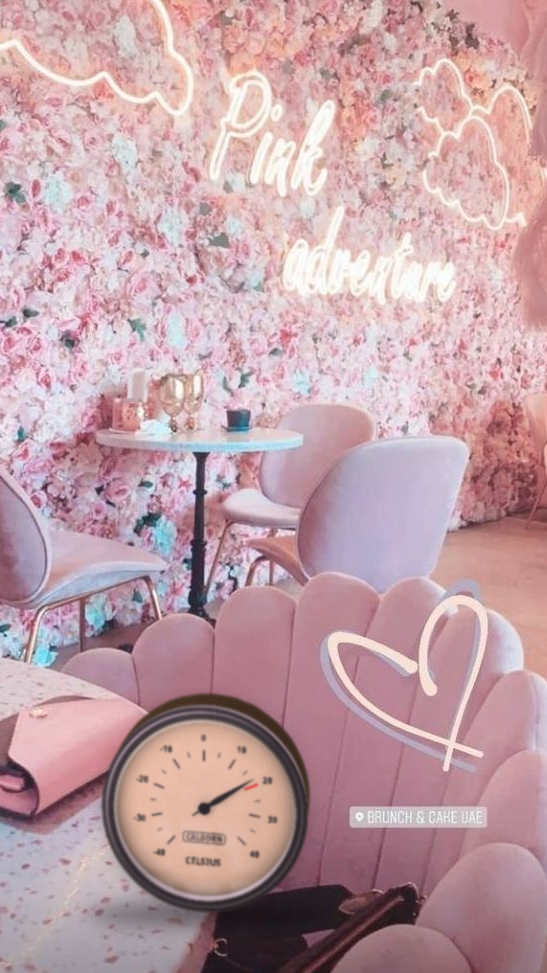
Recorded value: 17.5 °C
